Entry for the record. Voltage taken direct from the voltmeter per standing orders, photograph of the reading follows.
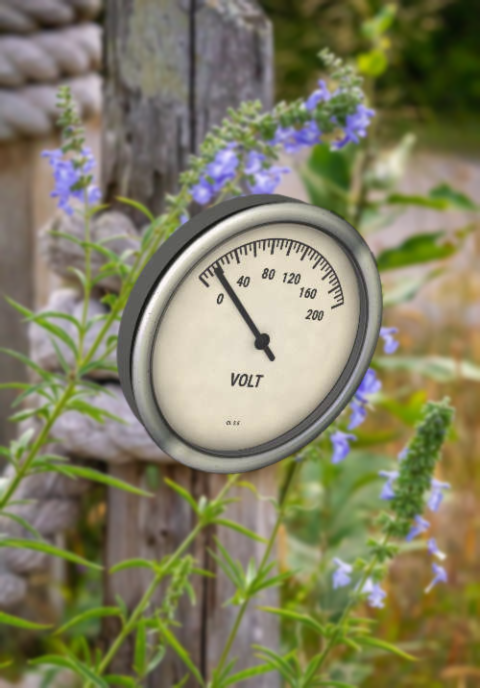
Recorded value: 15 V
